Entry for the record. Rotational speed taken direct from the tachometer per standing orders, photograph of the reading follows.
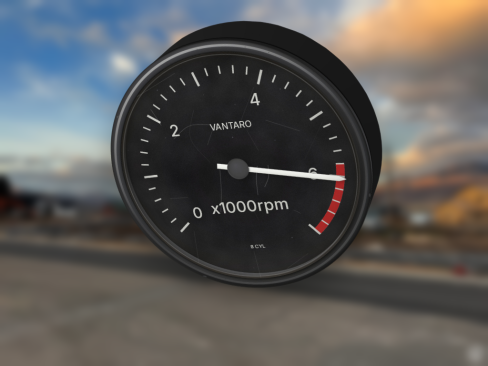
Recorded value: 6000 rpm
